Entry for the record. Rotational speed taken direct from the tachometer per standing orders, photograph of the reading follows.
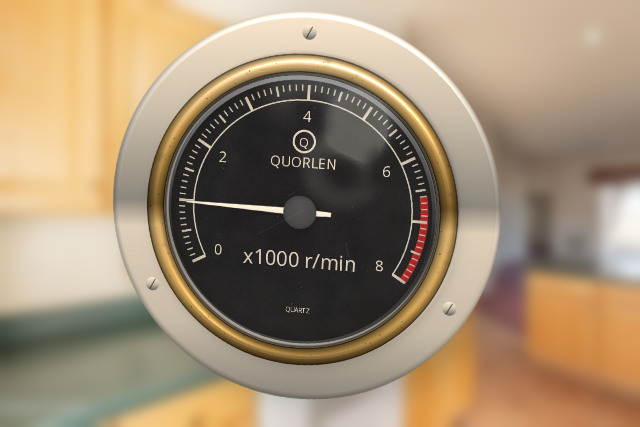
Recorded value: 1000 rpm
